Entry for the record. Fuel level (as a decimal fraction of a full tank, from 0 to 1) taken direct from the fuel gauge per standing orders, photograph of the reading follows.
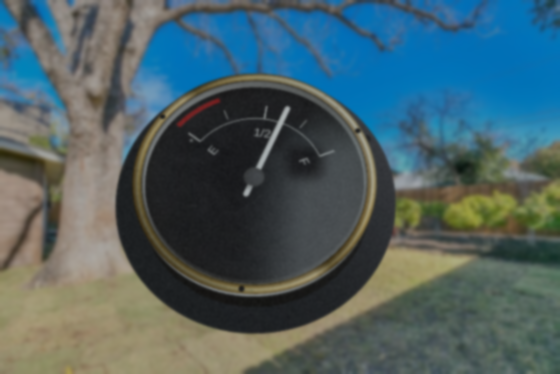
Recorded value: 0.625
